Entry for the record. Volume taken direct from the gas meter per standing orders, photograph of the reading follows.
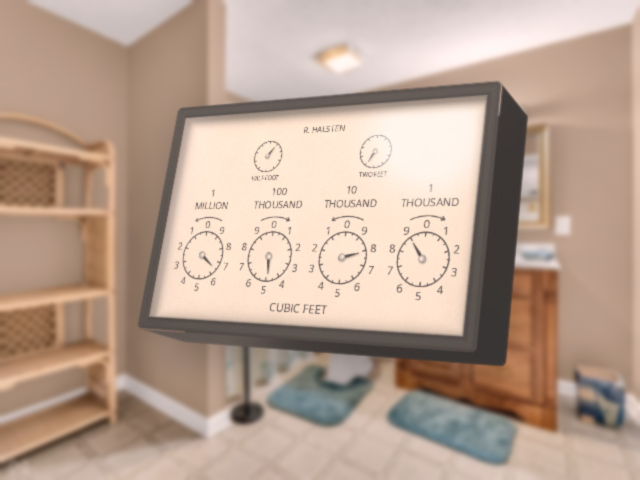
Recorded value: 647900 ft³
